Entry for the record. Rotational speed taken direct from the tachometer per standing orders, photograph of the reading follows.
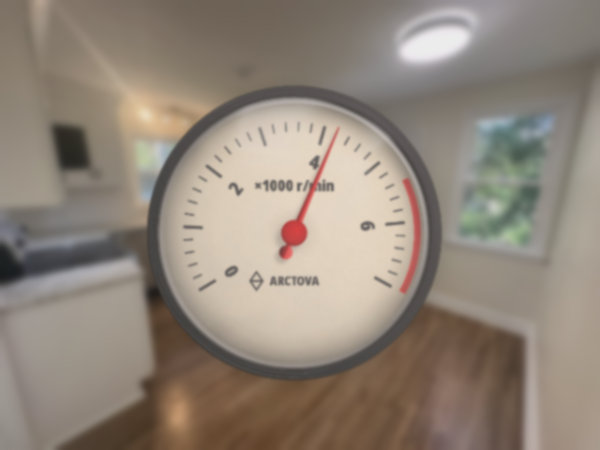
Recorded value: 4200 rpm
